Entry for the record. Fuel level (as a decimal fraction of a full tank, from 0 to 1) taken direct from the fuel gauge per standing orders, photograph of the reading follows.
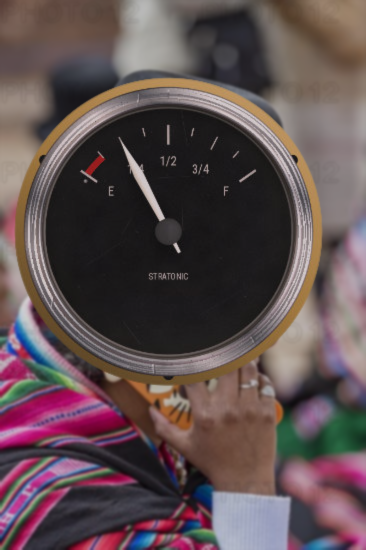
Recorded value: 0.25
